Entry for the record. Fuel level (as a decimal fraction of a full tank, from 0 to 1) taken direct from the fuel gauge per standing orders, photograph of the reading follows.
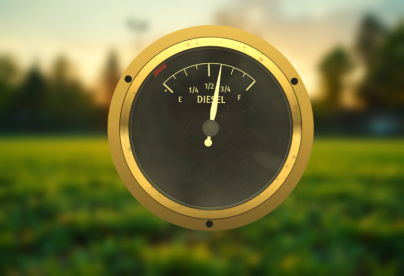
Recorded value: 0.625
